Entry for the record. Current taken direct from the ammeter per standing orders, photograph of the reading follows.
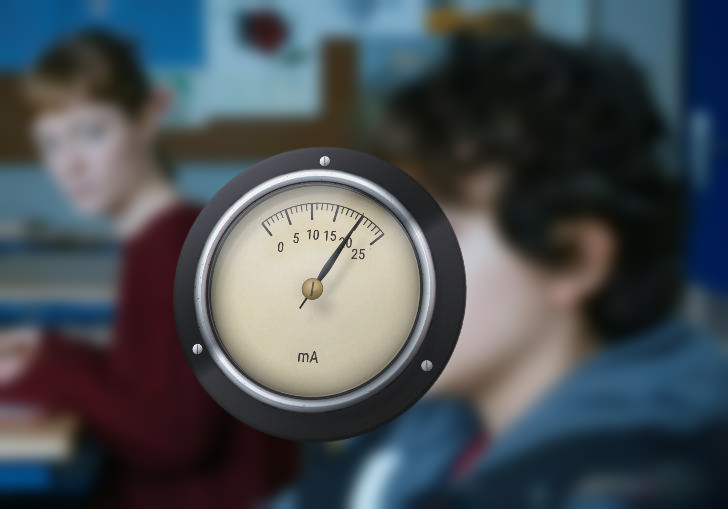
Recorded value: 20 mA
